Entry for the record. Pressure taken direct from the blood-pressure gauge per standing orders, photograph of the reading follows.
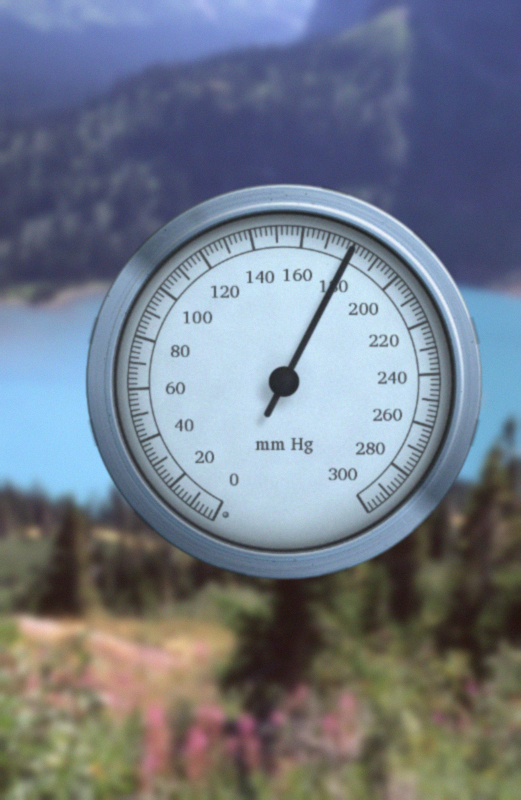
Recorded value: 180 mmHg
